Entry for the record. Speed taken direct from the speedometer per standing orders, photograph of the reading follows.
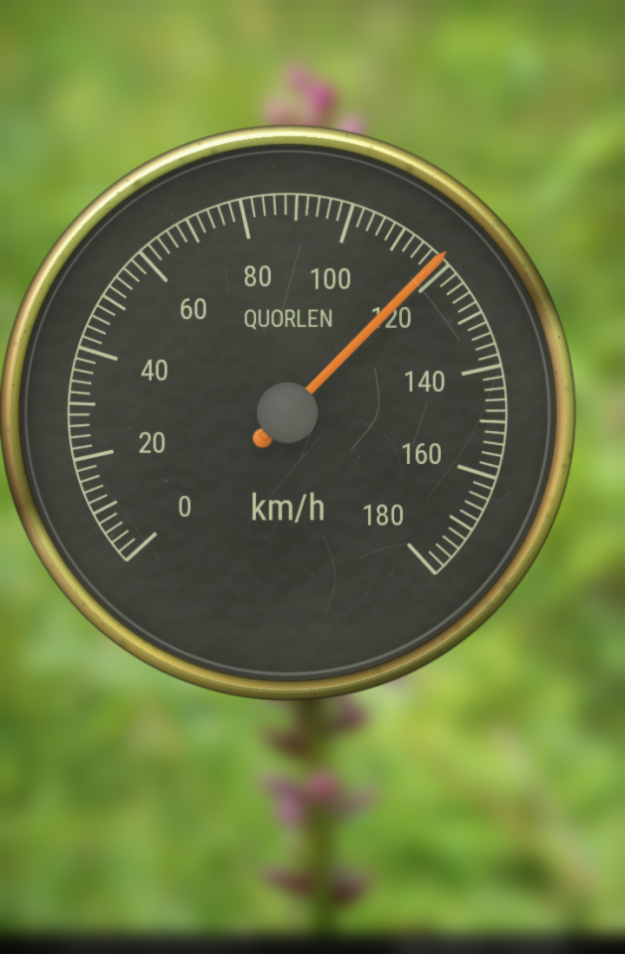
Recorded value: 118 km/h
